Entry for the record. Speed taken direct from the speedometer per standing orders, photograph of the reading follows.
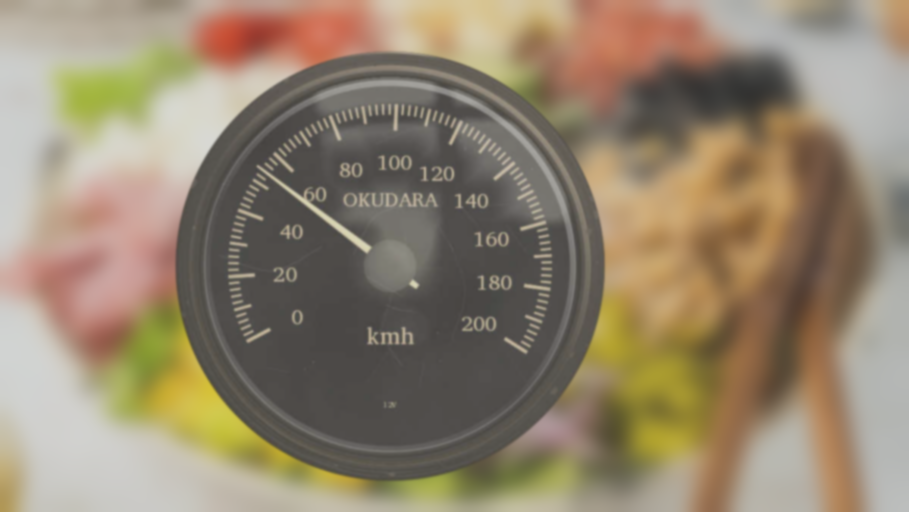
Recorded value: 54 km/h
